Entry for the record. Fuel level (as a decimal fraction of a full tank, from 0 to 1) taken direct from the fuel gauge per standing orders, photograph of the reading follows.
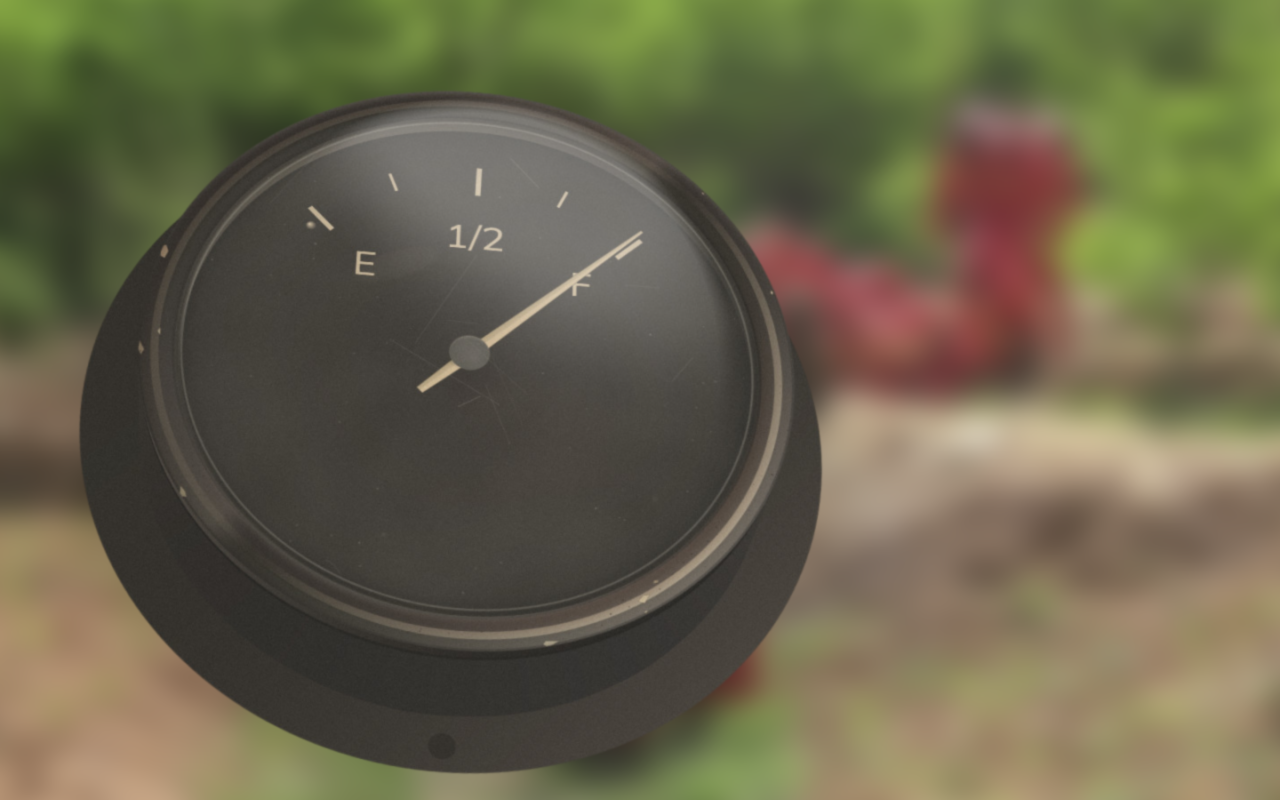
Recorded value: 1
